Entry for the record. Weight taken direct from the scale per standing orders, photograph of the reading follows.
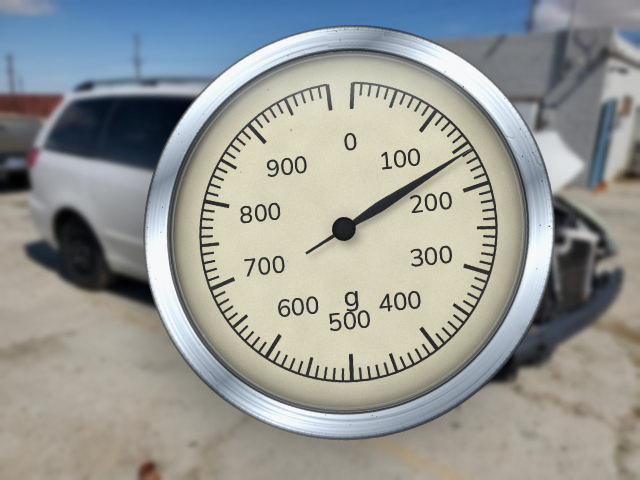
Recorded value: 160 g
